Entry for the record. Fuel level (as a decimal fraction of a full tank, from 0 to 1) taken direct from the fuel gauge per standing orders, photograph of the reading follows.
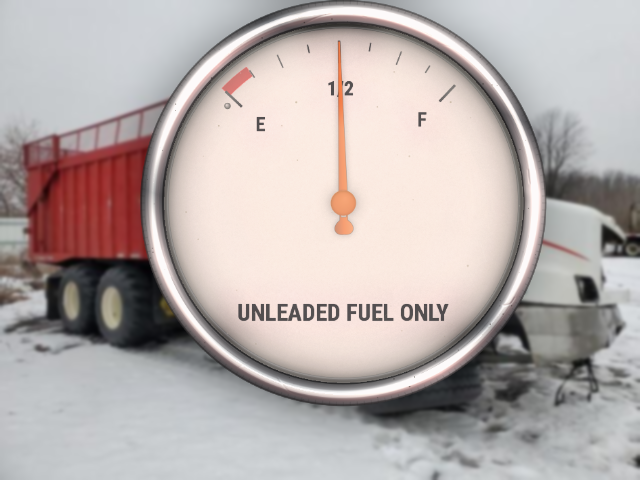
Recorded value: 0.5
